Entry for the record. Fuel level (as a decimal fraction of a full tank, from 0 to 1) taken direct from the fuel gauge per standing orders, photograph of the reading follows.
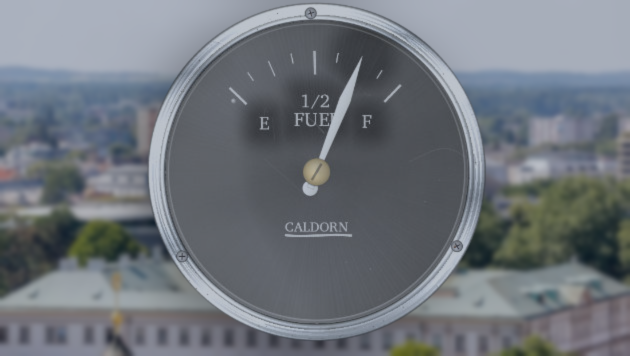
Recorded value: 0.75
